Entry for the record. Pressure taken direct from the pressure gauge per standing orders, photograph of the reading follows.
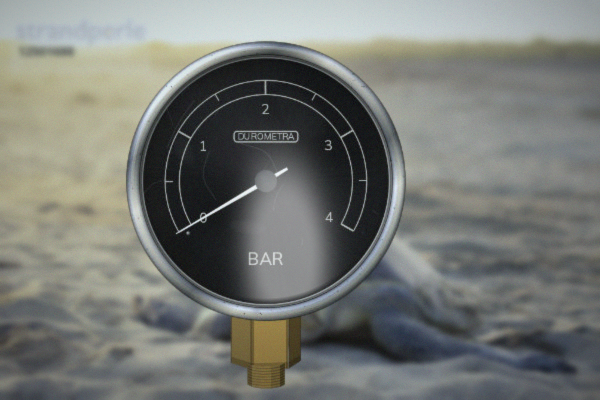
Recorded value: 0 bar
